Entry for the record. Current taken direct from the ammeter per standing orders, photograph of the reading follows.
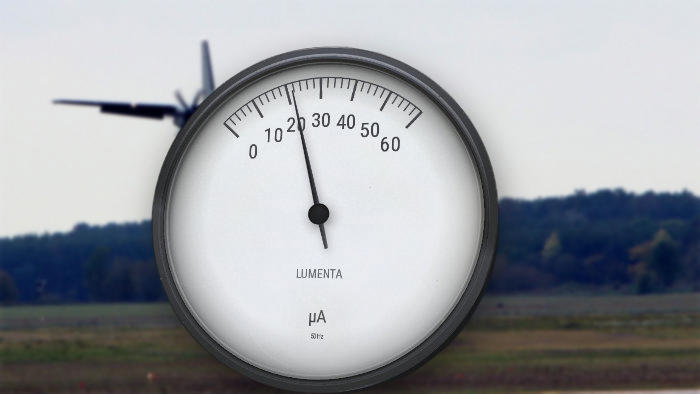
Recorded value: 22 µA
